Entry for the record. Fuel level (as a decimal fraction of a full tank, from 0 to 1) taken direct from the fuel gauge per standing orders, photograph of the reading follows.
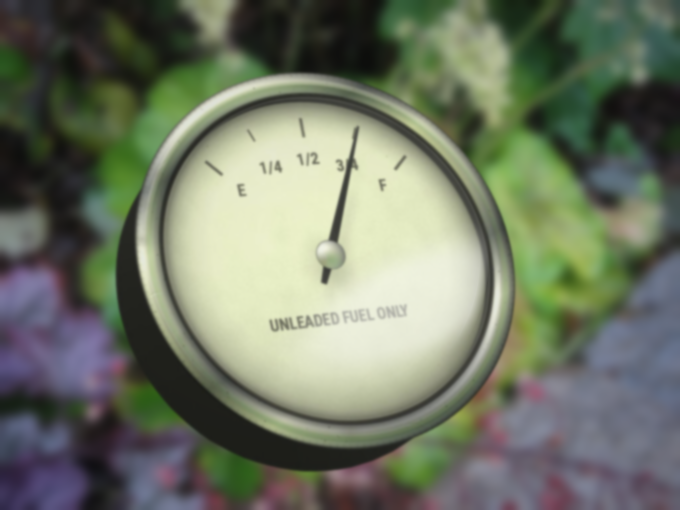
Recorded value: 0.75
